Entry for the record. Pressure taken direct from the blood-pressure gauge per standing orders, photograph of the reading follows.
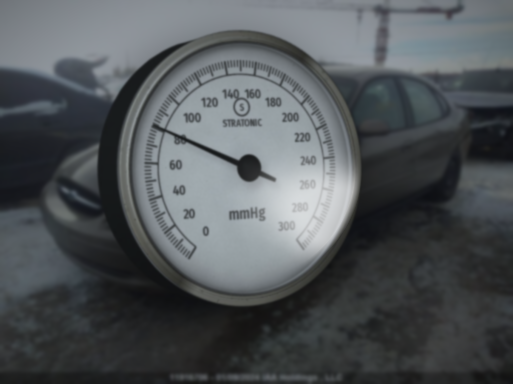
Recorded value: 80 mmHg
